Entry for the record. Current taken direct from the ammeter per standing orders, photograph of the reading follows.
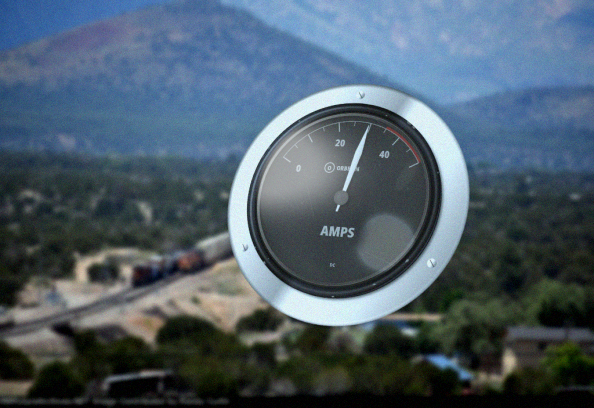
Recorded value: 30 A
